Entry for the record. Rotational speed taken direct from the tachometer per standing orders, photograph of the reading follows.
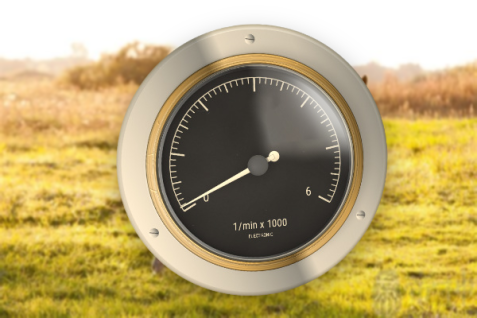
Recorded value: 100 rpm
